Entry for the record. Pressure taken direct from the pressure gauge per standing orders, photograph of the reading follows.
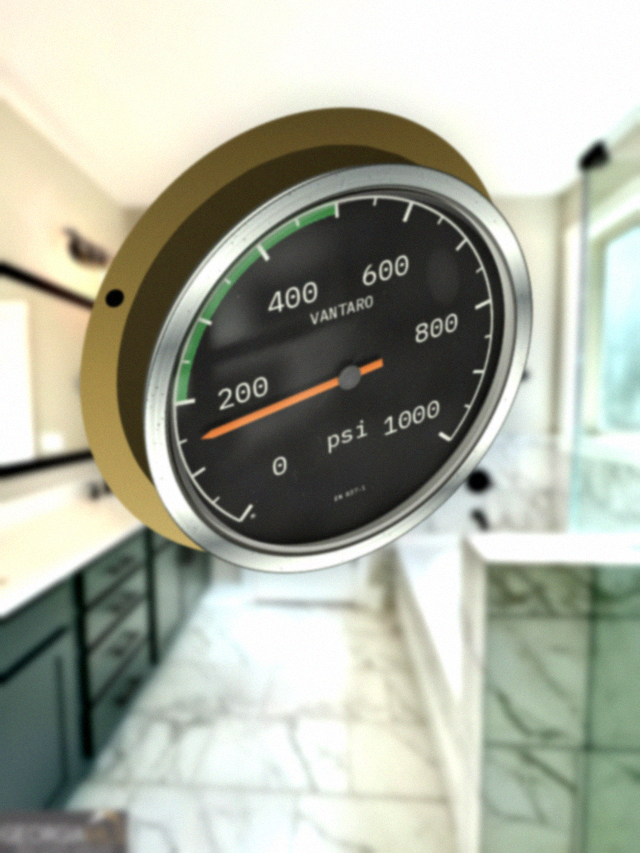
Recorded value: 150 psi
